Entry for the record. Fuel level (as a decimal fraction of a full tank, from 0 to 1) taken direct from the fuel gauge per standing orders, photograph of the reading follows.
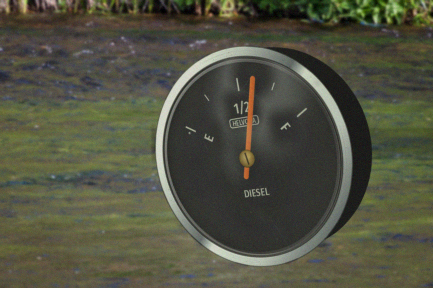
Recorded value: 0.625
